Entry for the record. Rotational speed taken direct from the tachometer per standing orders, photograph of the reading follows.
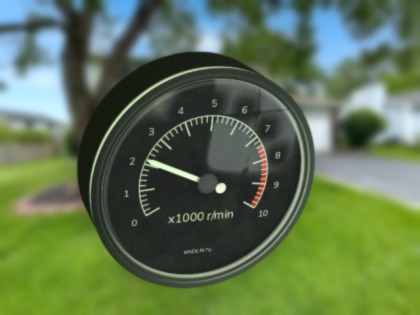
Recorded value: 2200 rpm
